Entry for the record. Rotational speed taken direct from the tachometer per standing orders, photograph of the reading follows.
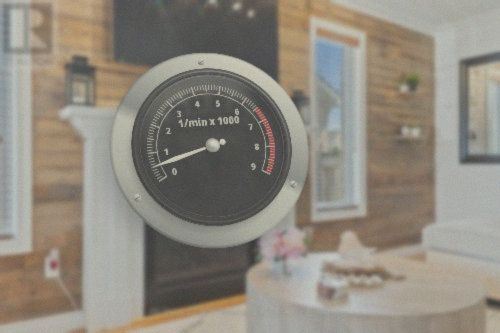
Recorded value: 500 rpm
